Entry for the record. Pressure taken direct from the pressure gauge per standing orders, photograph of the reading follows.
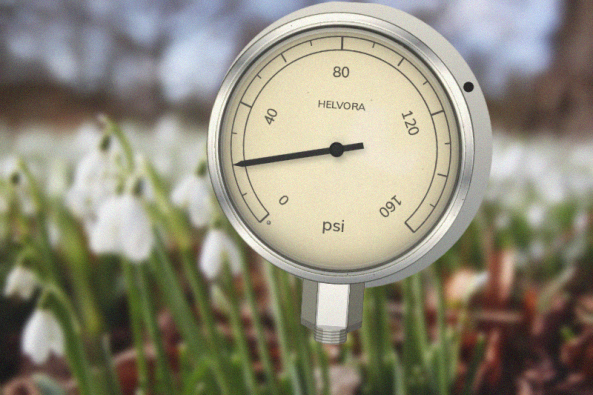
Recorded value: 20 psi
